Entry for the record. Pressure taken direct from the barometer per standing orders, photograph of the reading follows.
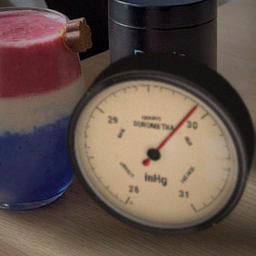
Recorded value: 29.9 inHg
